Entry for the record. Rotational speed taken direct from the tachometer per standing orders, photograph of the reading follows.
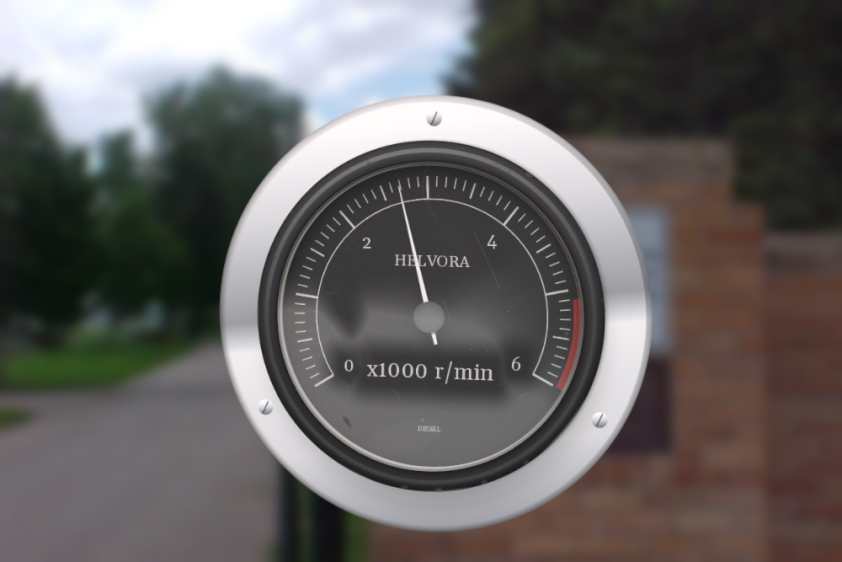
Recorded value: 2700 rpm
